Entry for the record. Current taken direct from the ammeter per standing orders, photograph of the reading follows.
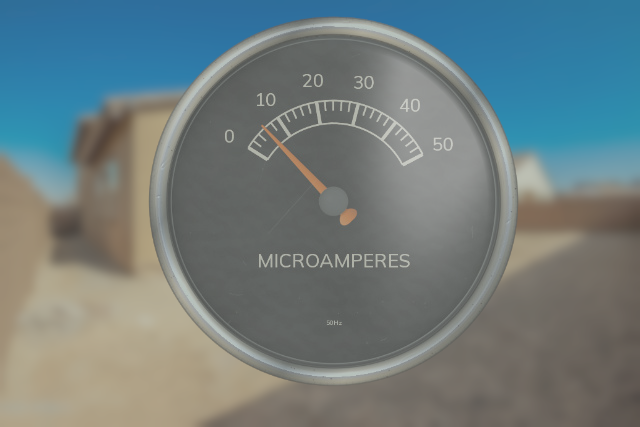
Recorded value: 6 µA
